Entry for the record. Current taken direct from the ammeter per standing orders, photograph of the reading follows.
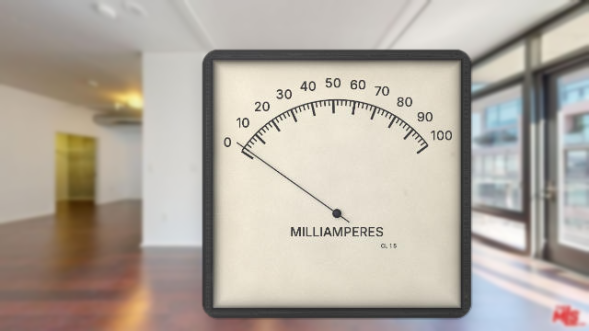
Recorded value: 2 mA
